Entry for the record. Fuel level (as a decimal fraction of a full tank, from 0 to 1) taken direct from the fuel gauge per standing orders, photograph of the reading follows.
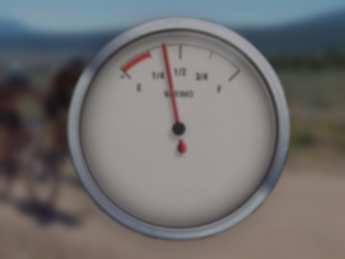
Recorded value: 0.375
